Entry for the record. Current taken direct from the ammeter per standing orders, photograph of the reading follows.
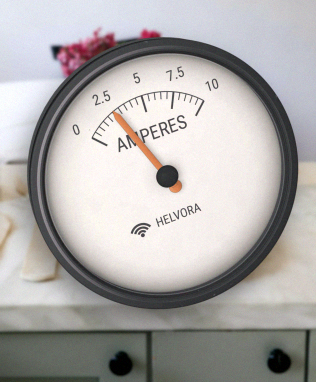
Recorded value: 2.5 A
